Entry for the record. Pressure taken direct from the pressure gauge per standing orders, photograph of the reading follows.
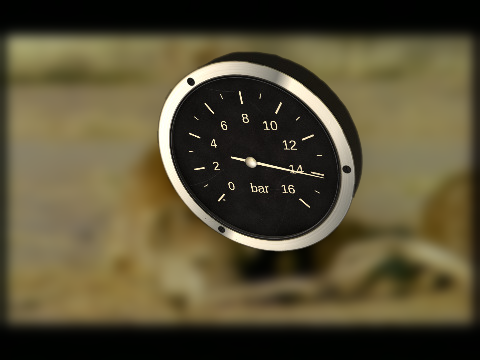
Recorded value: 14 bar
